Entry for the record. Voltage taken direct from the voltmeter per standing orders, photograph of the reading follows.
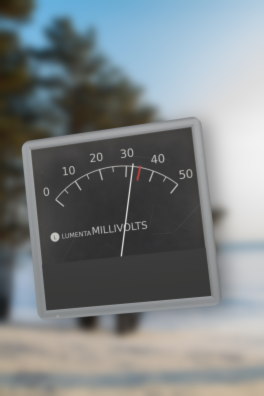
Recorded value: 32.5 mV
